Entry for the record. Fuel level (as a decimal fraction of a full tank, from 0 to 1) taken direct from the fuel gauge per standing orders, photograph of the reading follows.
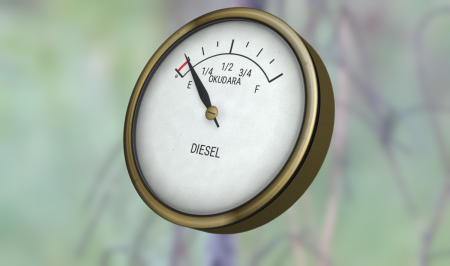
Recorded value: 0.125
